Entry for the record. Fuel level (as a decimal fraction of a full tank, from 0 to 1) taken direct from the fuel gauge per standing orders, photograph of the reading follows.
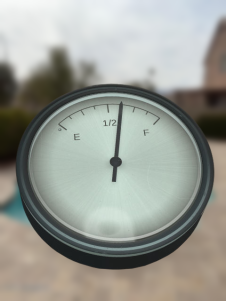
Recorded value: 0.625
